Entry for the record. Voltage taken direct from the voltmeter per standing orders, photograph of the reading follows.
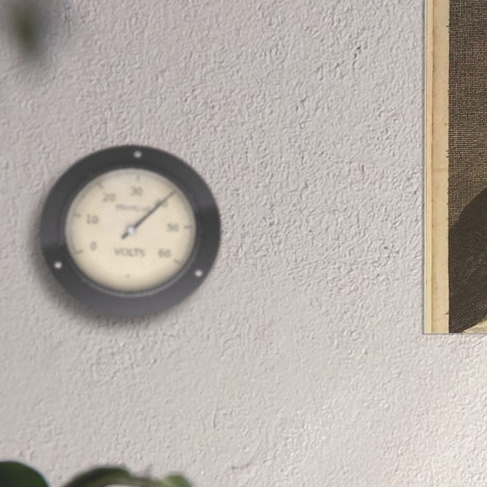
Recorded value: 40 V
